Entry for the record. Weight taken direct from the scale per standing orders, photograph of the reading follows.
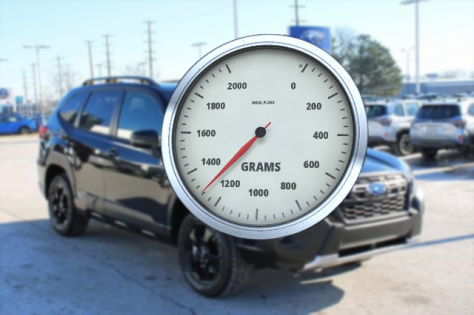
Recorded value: 1280 g
